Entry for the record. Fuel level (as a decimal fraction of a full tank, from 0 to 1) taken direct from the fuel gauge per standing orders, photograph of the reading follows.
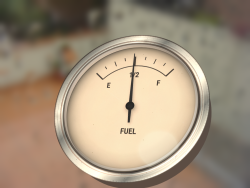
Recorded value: 0.5
